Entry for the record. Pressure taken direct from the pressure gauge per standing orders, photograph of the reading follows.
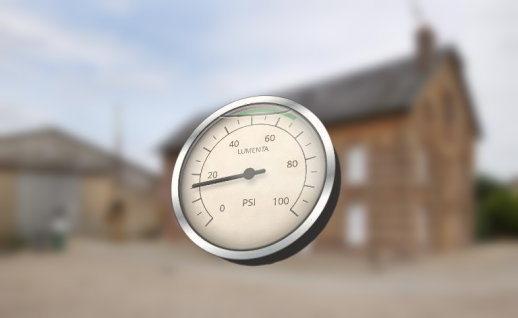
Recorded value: 15 psi
